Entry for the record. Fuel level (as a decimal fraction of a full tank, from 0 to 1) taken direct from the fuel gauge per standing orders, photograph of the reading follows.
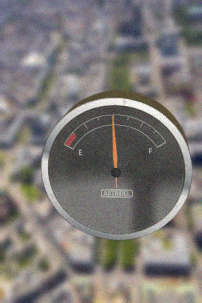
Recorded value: 0.5
